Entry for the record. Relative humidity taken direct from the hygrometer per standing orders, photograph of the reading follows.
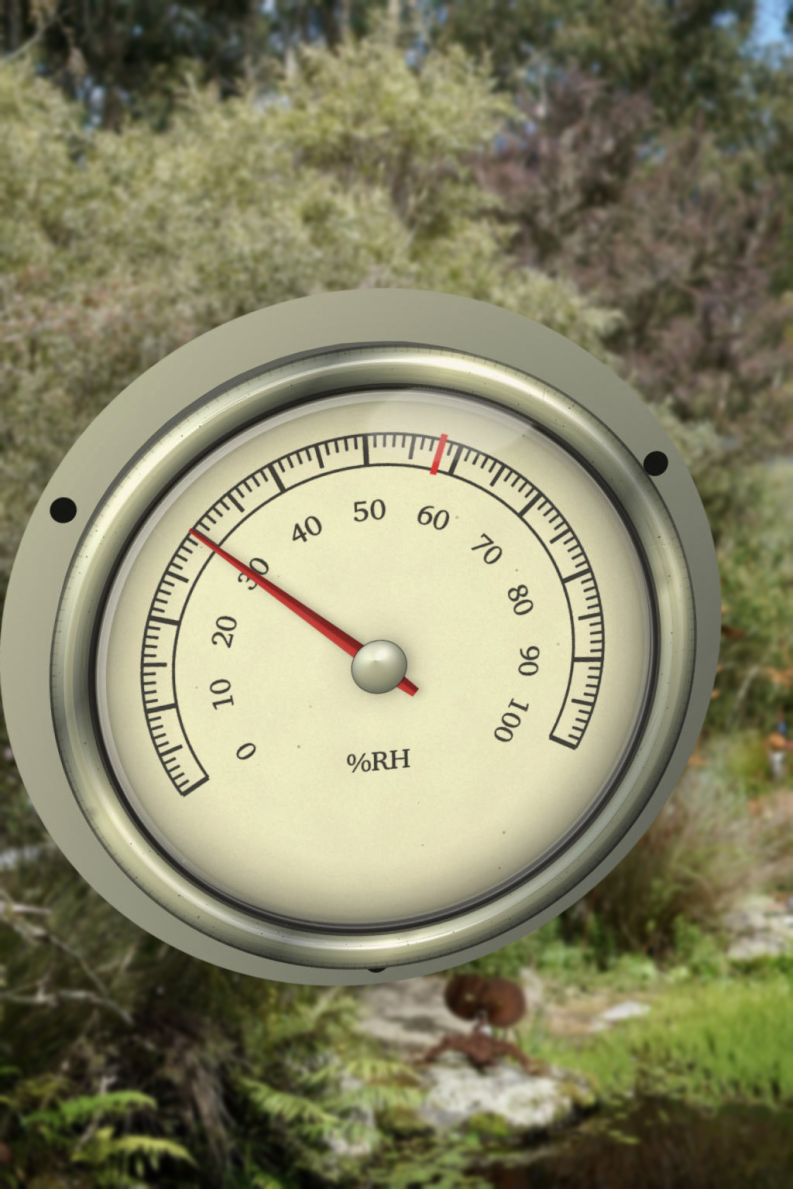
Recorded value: 30 %
